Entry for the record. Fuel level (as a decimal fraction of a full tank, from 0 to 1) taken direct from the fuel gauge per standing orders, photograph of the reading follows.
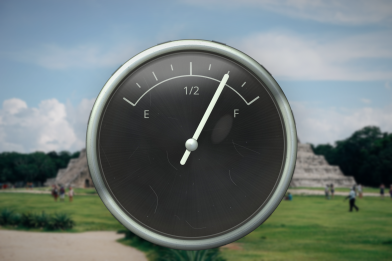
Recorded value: 0.75
